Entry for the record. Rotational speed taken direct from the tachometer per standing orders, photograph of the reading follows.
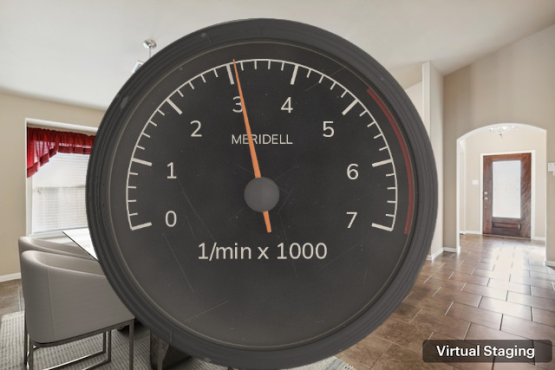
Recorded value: 3100 rpm
